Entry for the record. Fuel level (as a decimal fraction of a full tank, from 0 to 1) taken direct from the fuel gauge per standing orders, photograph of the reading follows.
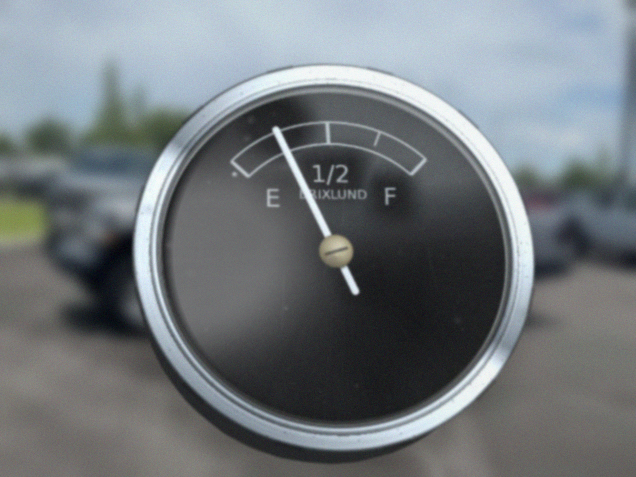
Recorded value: 0.25
